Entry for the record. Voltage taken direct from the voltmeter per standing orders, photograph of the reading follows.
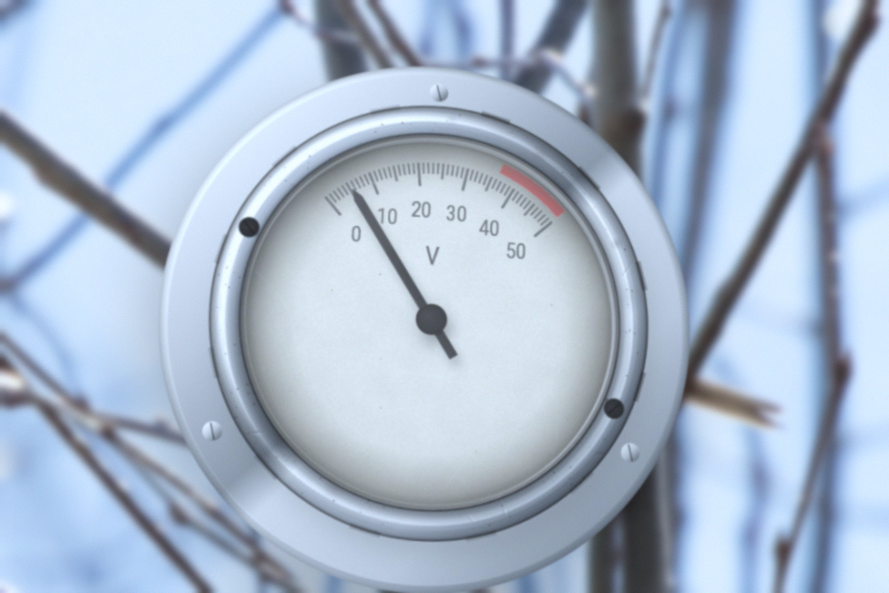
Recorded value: 5 V
